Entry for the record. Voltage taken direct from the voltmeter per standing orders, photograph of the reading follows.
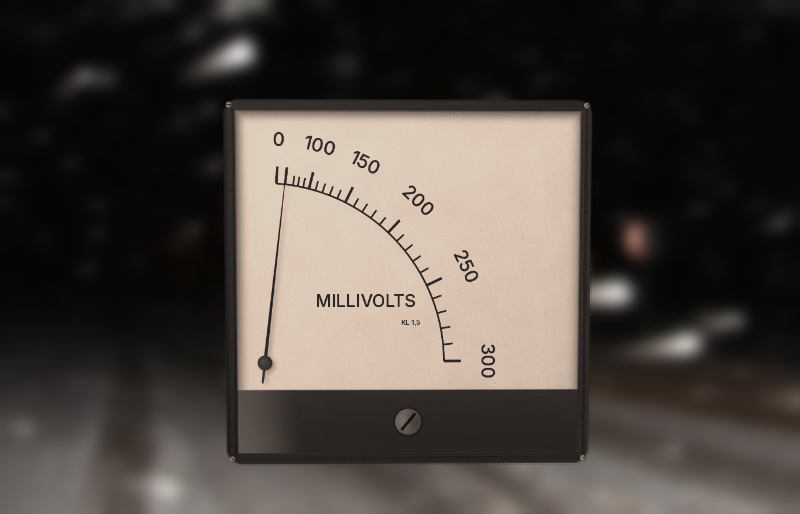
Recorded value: 50 mV
